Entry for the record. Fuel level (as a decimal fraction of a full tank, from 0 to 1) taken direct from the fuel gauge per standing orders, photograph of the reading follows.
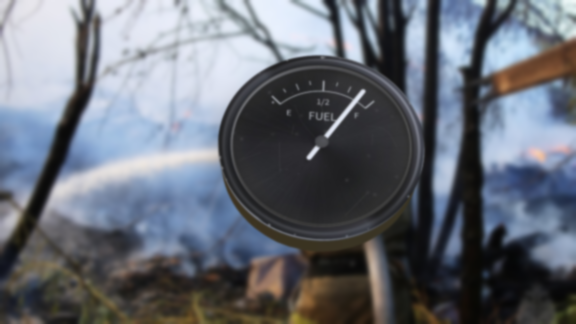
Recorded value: 0.875
